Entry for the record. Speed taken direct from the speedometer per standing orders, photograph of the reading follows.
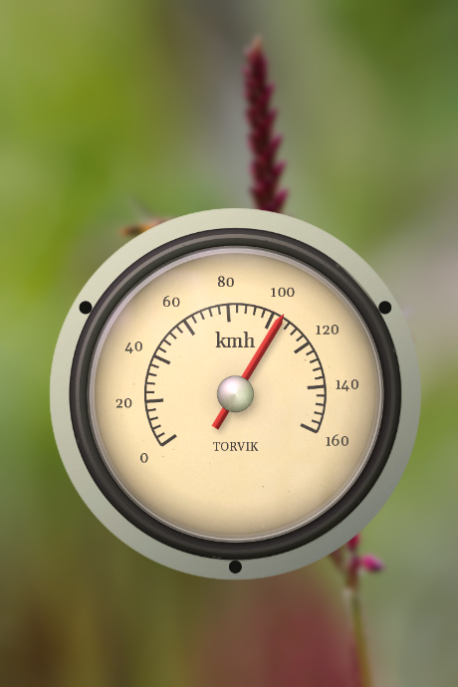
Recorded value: 104 km/h
